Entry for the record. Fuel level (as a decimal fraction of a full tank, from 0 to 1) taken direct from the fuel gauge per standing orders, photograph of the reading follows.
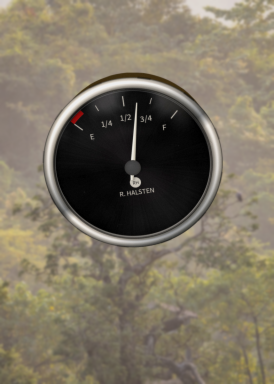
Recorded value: 0.625
